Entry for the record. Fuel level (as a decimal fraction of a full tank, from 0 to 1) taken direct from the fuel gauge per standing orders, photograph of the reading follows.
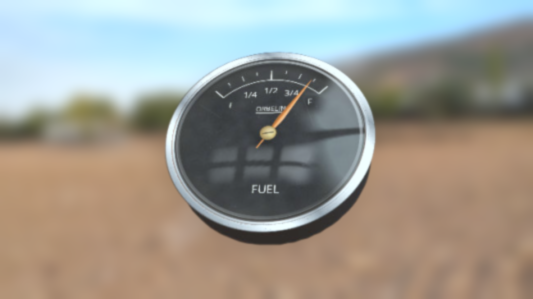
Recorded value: 0.875
